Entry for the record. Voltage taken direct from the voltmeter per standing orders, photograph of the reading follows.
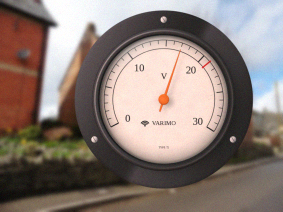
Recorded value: 17 V
